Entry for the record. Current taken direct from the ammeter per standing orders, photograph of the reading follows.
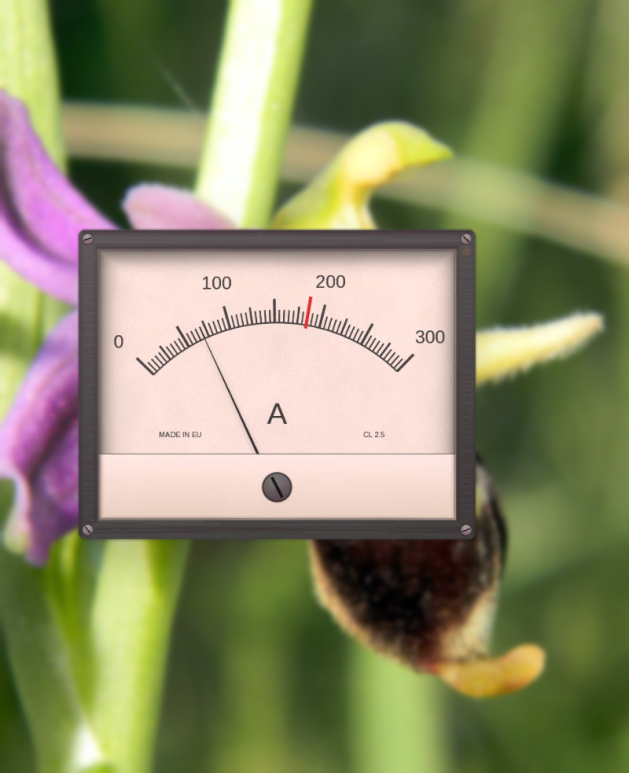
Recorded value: 70 A
